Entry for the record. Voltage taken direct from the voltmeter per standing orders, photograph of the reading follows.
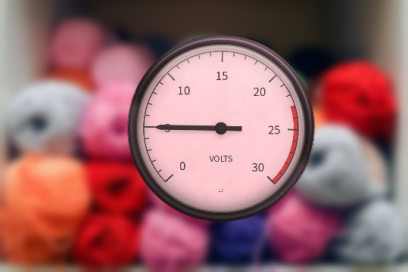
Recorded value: 5 V
